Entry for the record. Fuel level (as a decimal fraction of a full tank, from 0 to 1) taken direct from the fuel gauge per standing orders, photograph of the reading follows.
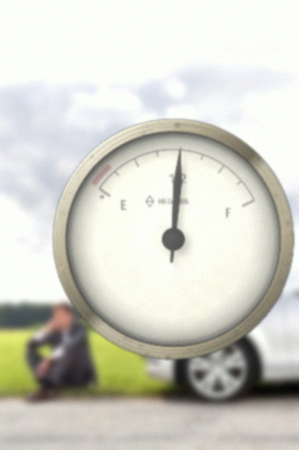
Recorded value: 0.5
